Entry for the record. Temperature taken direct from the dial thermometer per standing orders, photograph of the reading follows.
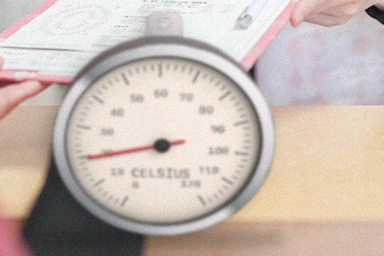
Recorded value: 20 °C
